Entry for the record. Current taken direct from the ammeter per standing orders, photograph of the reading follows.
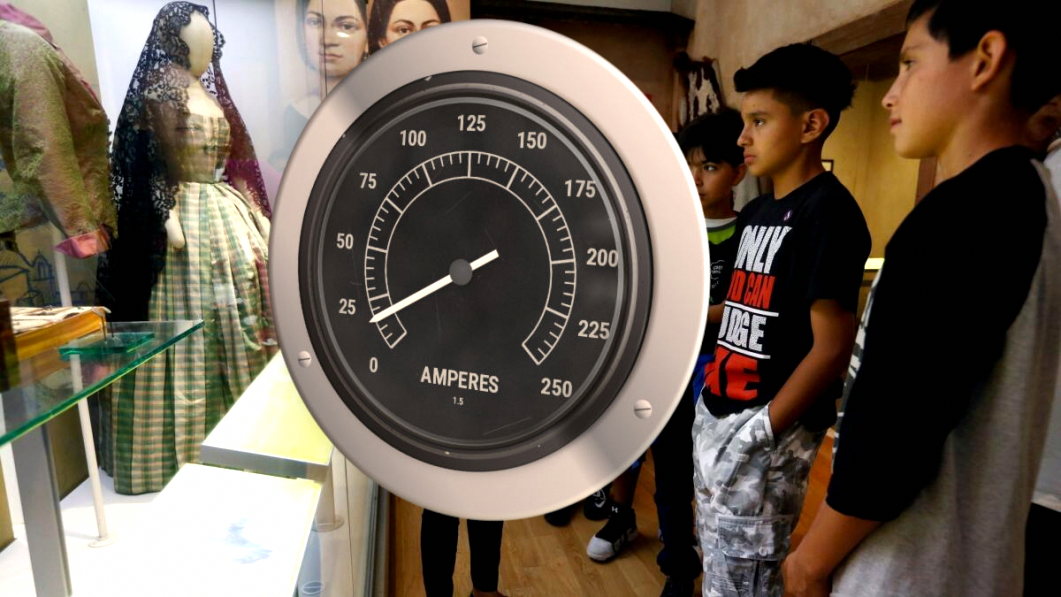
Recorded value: 15 A
